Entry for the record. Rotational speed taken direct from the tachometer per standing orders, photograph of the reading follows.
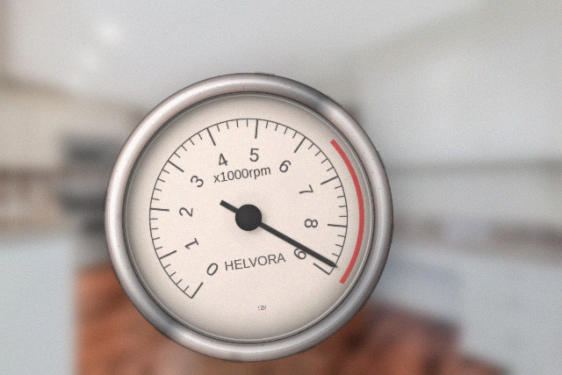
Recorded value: 8800 rpm
